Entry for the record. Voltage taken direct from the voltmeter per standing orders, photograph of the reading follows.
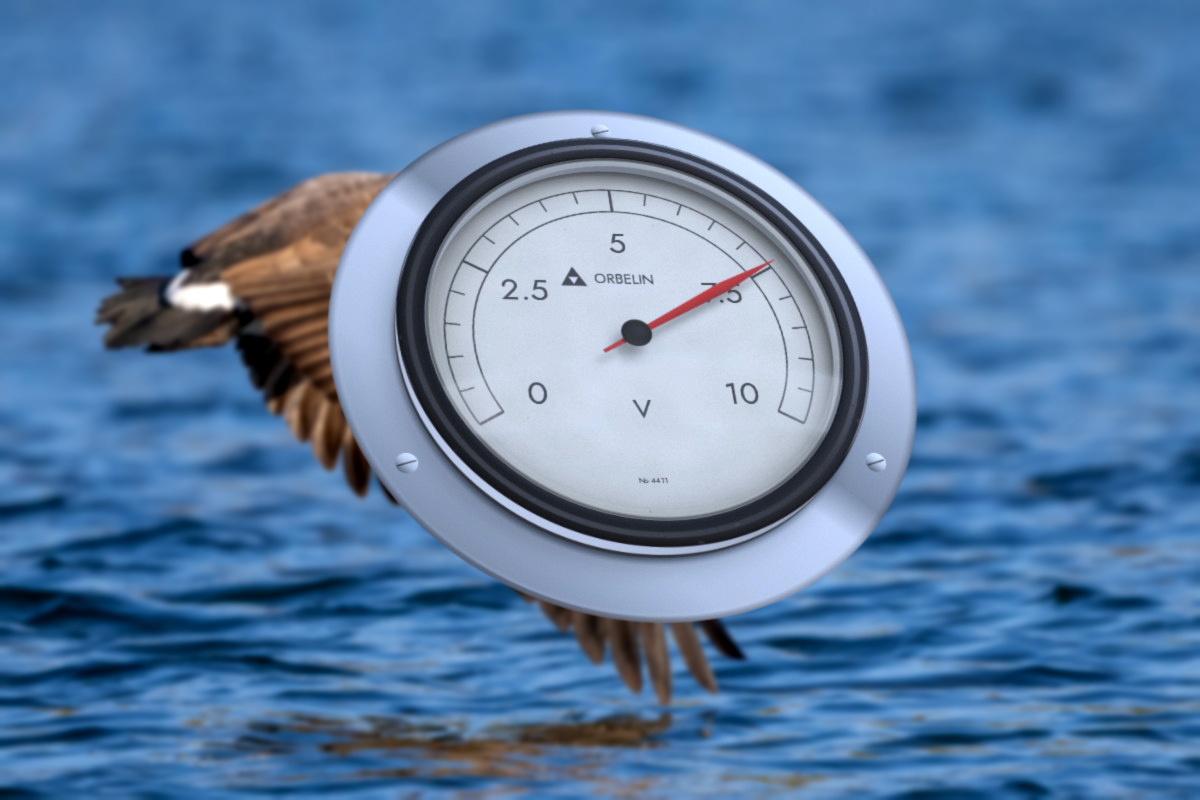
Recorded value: 7.5 V
